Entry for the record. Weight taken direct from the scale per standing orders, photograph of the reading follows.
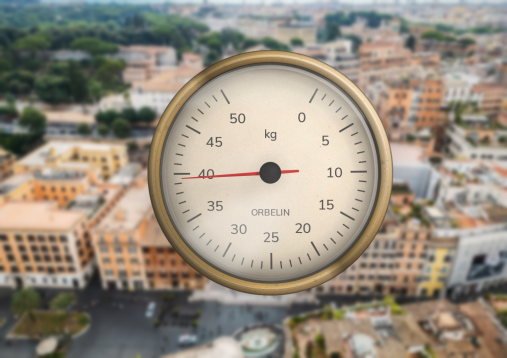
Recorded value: 39.5 kg
